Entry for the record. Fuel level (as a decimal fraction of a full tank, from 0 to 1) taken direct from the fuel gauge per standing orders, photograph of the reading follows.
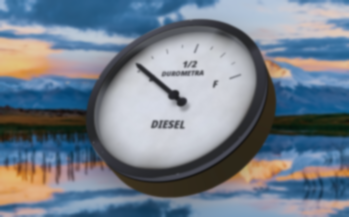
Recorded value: 0
